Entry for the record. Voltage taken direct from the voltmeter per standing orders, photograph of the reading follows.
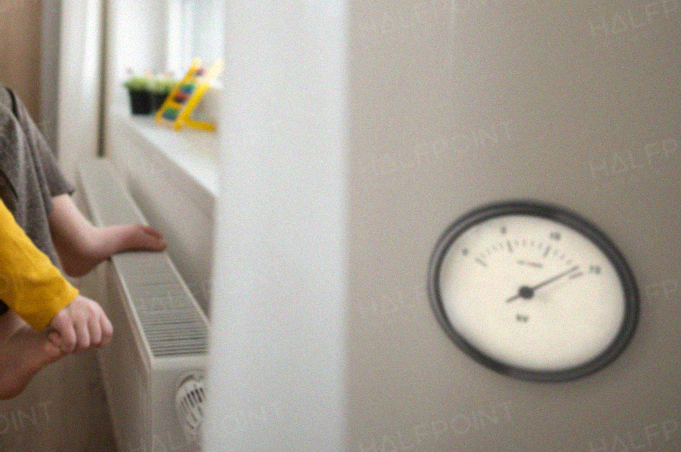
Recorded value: 14 kV
